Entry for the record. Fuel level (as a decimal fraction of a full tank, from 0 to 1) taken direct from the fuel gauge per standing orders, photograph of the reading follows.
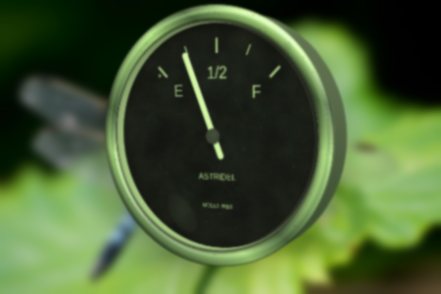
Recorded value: 0.25
